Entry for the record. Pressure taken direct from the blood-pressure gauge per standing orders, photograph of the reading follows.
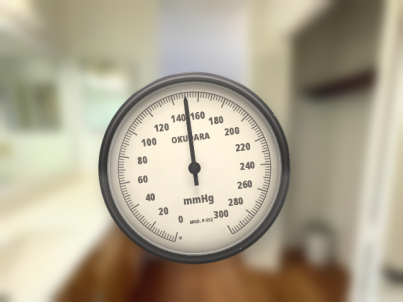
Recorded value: 150 mmHg
